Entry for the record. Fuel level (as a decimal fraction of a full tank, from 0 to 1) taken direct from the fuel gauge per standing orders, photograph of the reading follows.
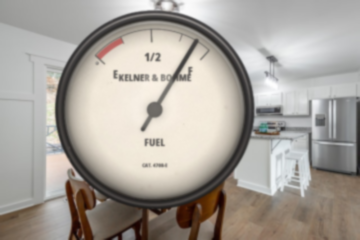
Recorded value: 0.875
